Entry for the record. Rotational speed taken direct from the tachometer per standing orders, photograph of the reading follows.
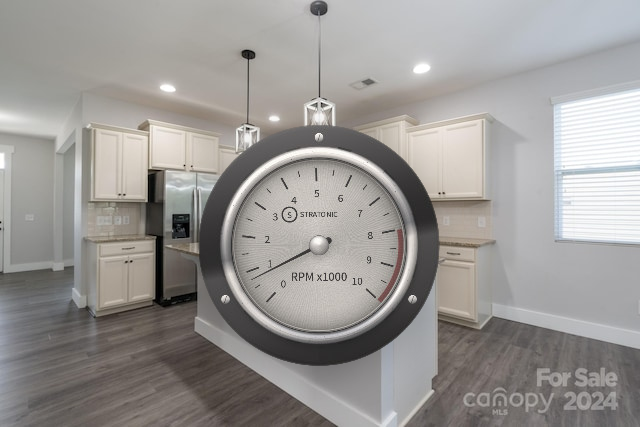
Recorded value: 750 rpm
